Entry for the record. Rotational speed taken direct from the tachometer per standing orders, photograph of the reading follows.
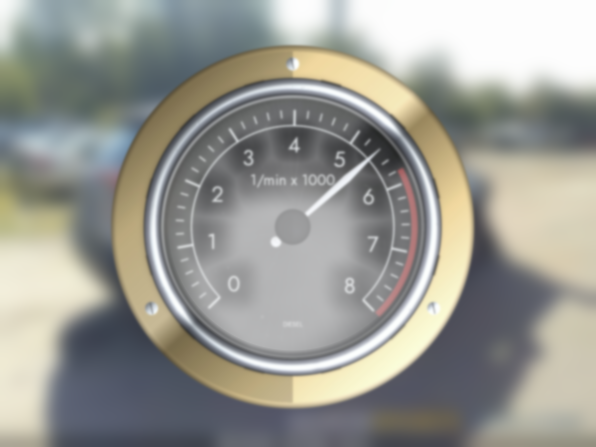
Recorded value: 5400 rpm
